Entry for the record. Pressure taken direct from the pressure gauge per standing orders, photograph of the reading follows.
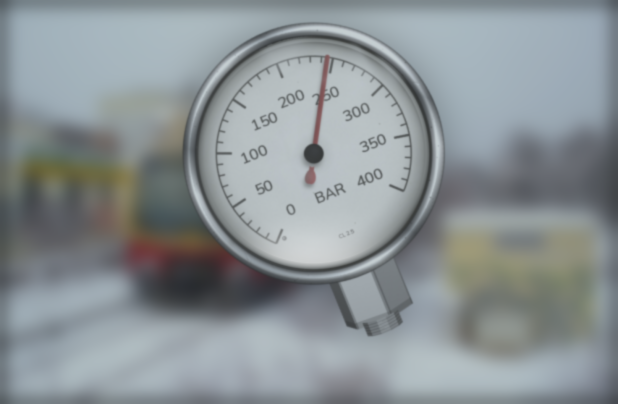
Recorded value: 245 bar
